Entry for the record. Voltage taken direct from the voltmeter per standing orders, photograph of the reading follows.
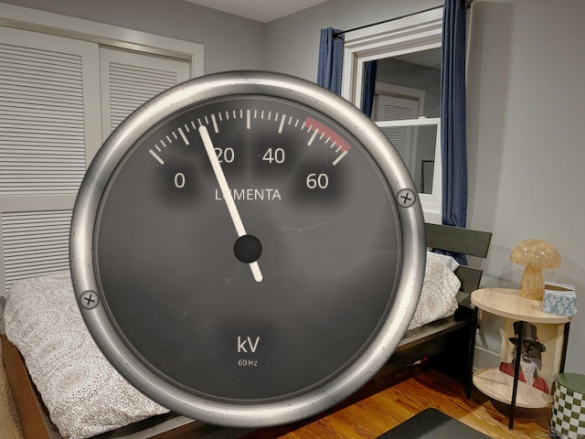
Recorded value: 16 kV
